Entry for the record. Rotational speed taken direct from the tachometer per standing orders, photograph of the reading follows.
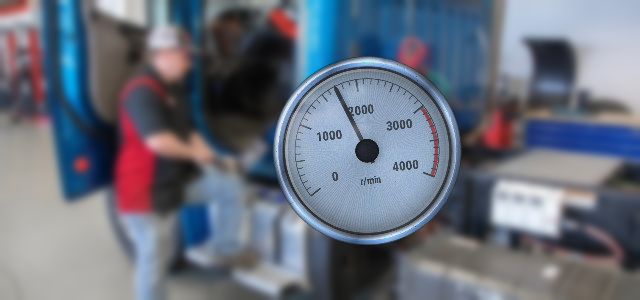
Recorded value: 1700 rpm
